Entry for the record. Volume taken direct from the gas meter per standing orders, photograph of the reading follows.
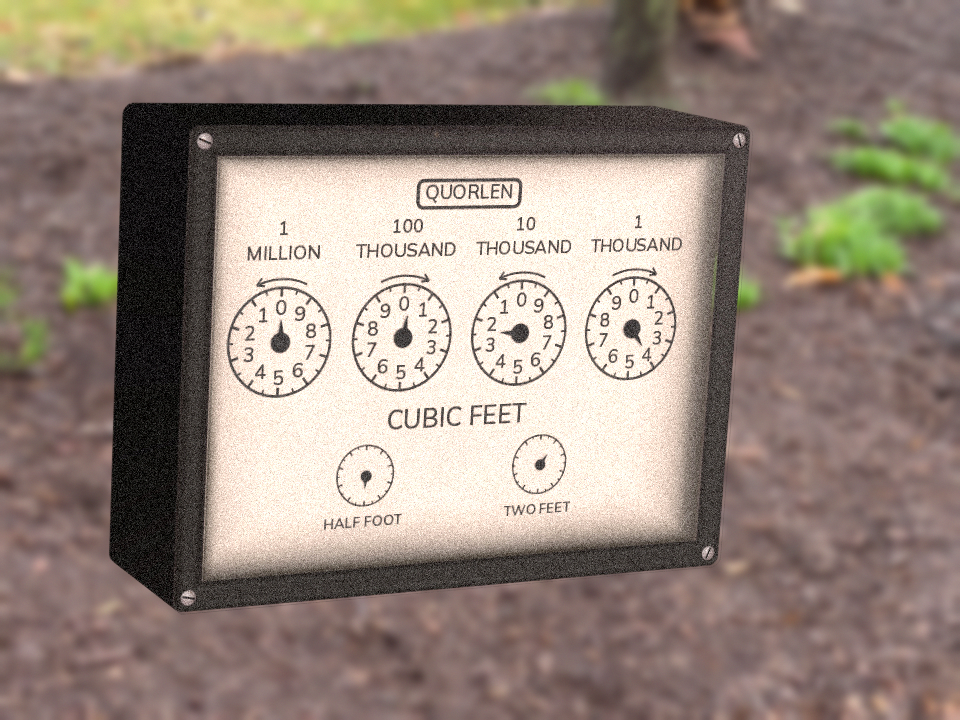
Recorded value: 2400 ft³
